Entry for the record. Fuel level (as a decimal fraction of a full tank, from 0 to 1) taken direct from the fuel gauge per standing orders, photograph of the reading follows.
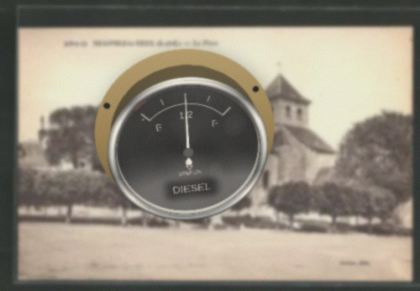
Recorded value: 0.5
